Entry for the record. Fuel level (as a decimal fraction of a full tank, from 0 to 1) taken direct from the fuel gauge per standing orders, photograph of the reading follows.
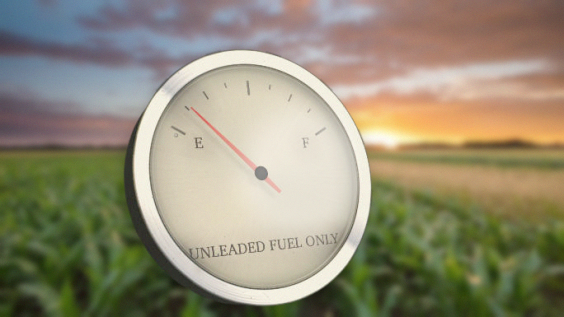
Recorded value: 0.125
